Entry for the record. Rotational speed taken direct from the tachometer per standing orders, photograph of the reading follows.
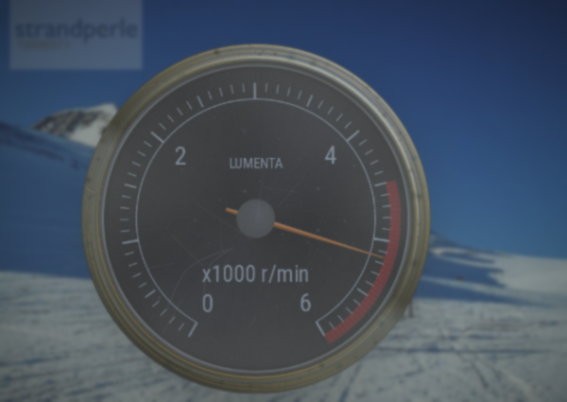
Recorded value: 5150 rpm
